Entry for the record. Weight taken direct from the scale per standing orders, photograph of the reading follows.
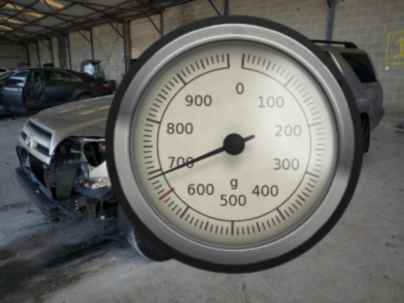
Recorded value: 690 g
